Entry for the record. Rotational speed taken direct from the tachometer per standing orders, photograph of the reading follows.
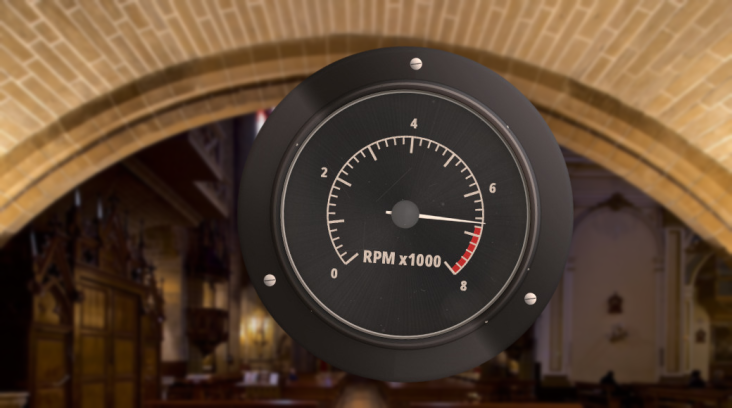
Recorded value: 6700 rpm
